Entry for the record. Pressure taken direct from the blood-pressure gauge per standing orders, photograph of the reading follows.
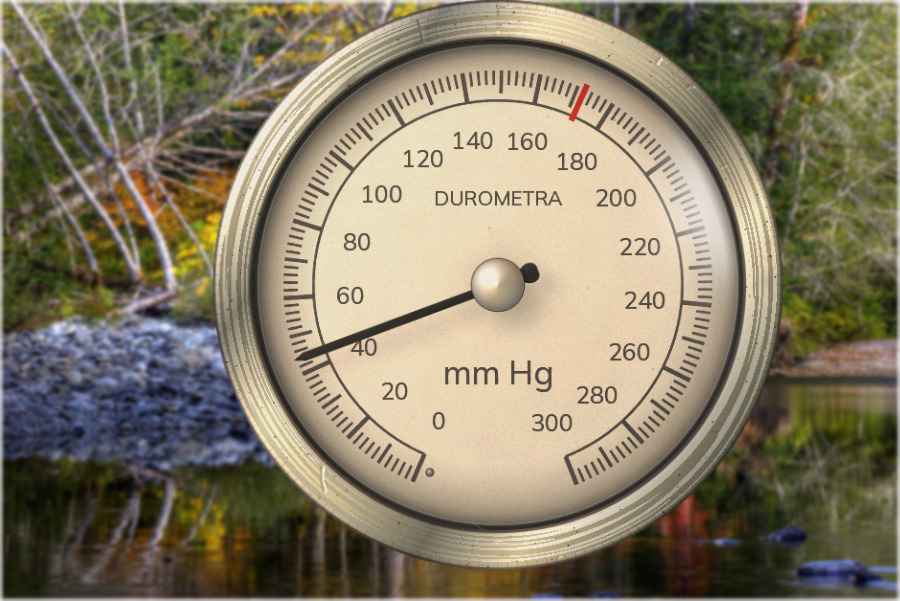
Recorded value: 44 mmHg
